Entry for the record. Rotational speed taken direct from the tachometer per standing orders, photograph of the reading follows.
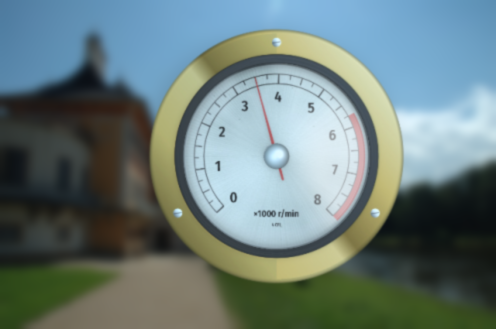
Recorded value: 3500 rpm
